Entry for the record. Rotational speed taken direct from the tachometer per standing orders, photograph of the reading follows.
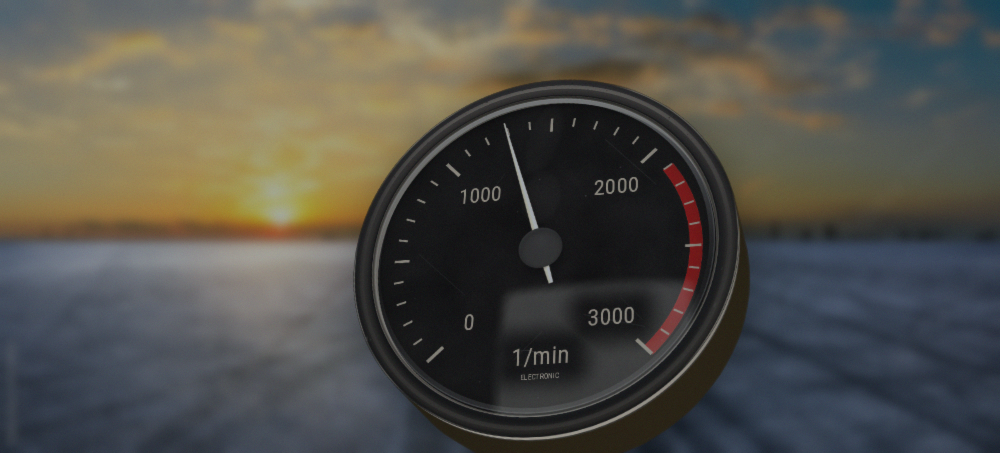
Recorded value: 1300 rpm
